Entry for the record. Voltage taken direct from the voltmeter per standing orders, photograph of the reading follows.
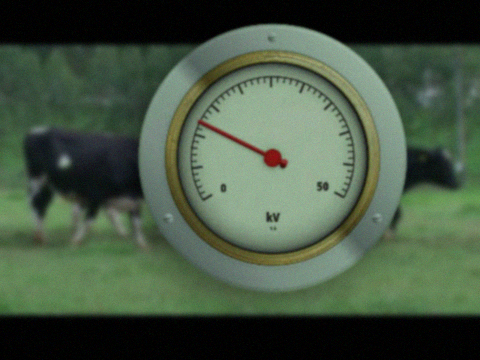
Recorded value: 12 kV
